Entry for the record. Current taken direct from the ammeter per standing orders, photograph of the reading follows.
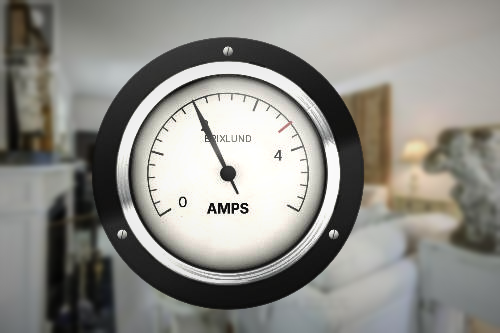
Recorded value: 2 A
